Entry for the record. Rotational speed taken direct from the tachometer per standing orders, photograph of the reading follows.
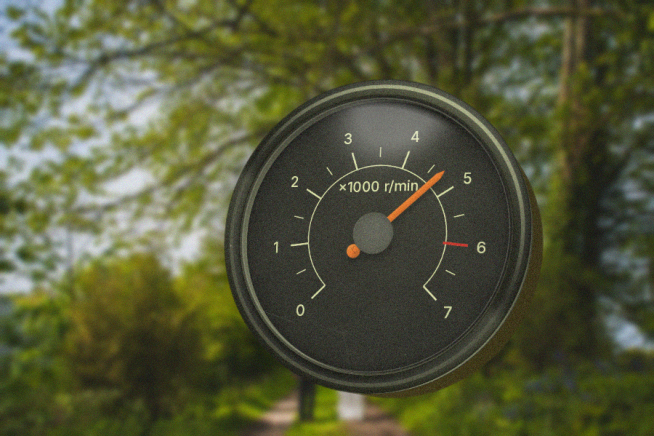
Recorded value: 4750 rpm
